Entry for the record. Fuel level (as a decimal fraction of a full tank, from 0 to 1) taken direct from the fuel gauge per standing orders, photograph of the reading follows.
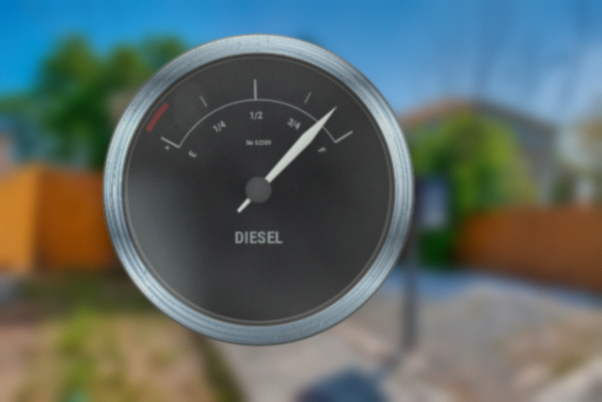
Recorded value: 0.875
